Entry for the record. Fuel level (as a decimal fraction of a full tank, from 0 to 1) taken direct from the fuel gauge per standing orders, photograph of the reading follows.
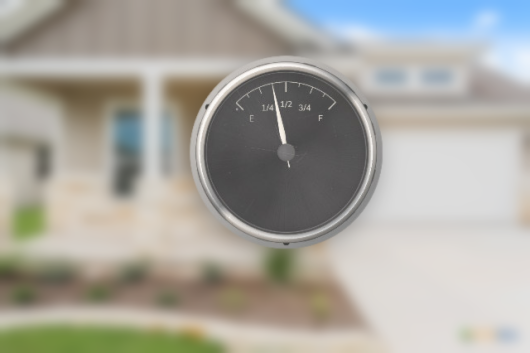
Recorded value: 0.375
